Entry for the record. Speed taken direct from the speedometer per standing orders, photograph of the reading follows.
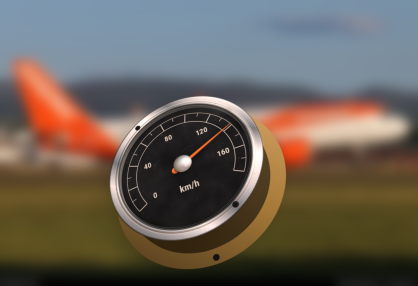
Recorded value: 140 km/h
